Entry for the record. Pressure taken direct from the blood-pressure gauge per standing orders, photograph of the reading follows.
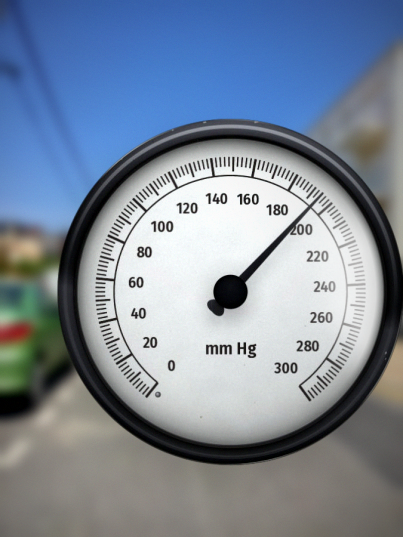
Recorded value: 194 mmHg
